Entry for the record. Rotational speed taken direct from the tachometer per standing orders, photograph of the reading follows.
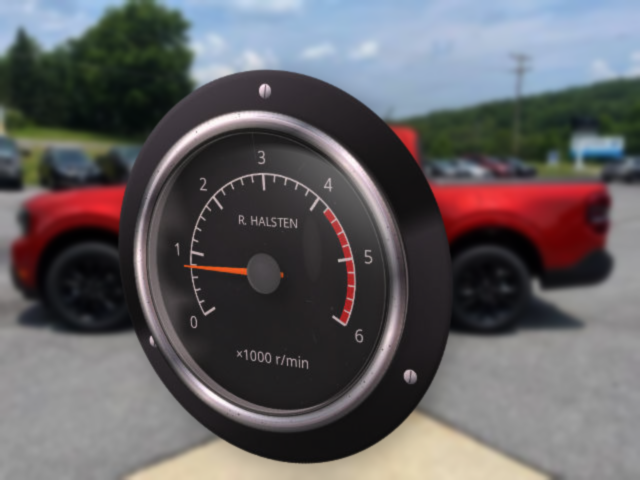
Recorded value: 800 rpm
